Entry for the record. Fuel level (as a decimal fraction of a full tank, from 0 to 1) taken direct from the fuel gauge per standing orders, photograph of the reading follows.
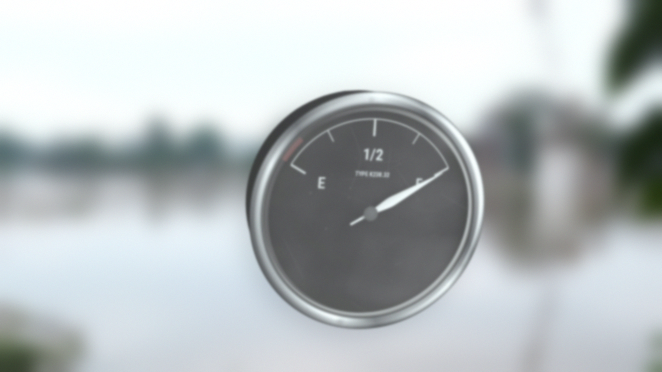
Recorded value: 1
